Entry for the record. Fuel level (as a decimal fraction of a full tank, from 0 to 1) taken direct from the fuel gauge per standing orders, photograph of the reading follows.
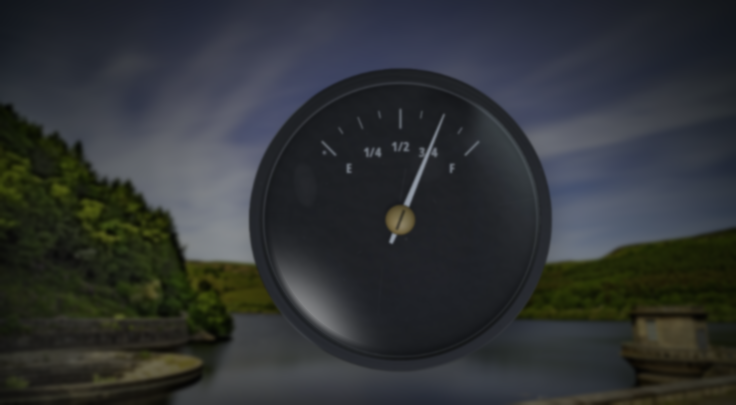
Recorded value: 0.75
